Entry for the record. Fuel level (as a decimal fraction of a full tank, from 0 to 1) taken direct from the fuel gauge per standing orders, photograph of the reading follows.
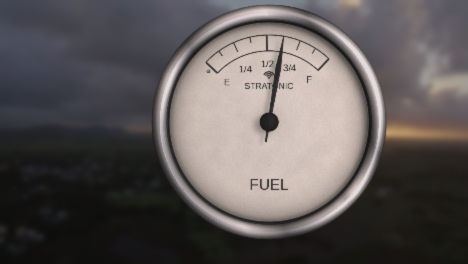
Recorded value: 0.625
